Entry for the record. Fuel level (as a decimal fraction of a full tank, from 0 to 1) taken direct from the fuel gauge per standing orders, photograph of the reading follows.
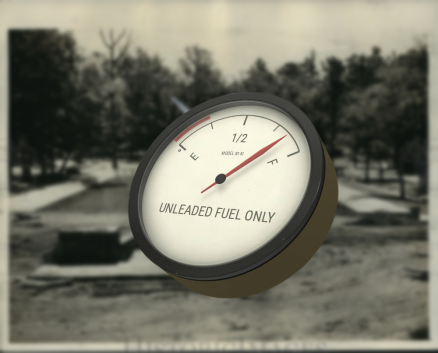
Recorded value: 0.875
